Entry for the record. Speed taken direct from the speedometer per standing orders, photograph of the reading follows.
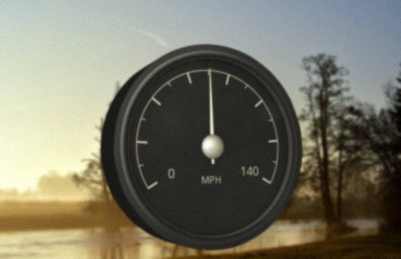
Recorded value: 70 mph
